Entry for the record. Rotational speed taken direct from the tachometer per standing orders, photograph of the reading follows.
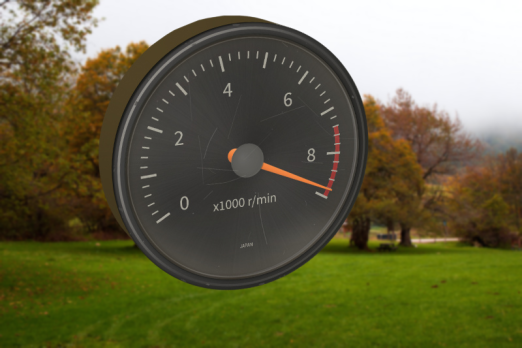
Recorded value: 8800 rpm
